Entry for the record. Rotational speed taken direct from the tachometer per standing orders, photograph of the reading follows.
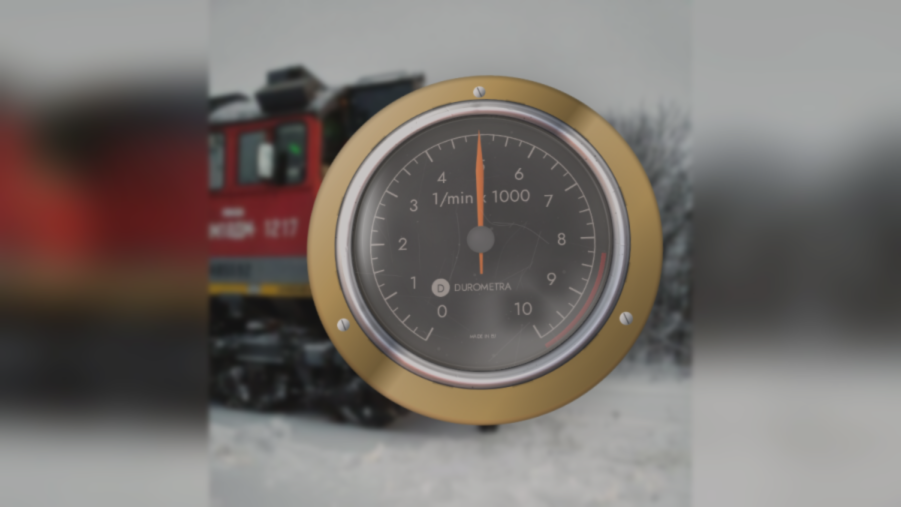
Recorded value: 5000 rpm
